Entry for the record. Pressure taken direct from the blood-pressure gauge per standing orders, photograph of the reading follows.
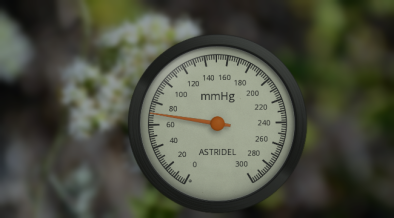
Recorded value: 70 mmHg
